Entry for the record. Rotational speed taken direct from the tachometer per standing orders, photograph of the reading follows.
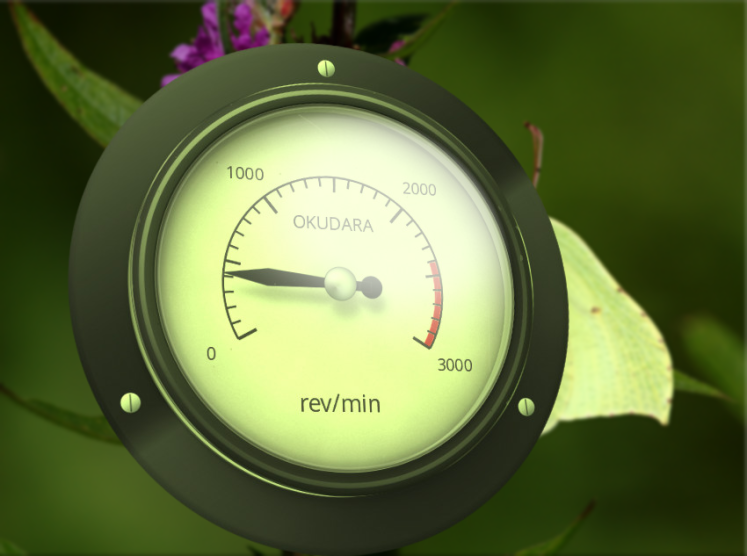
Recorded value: 400 rpm
